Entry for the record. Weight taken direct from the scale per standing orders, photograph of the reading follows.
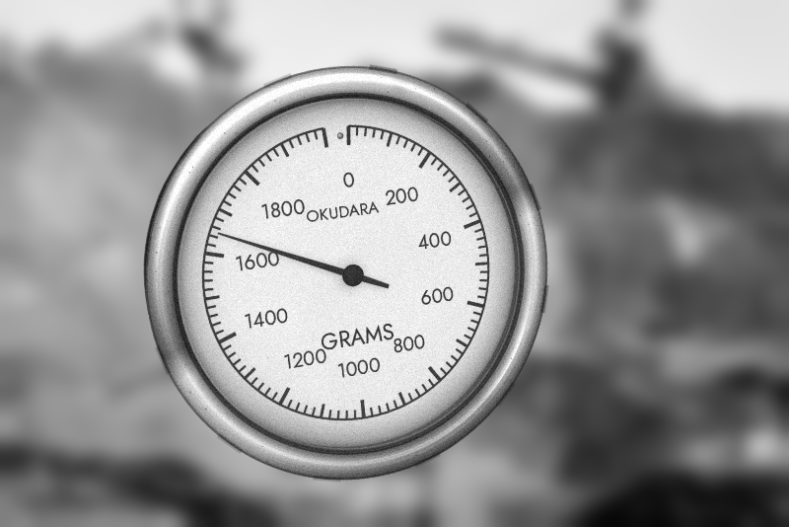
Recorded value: 1650 g
